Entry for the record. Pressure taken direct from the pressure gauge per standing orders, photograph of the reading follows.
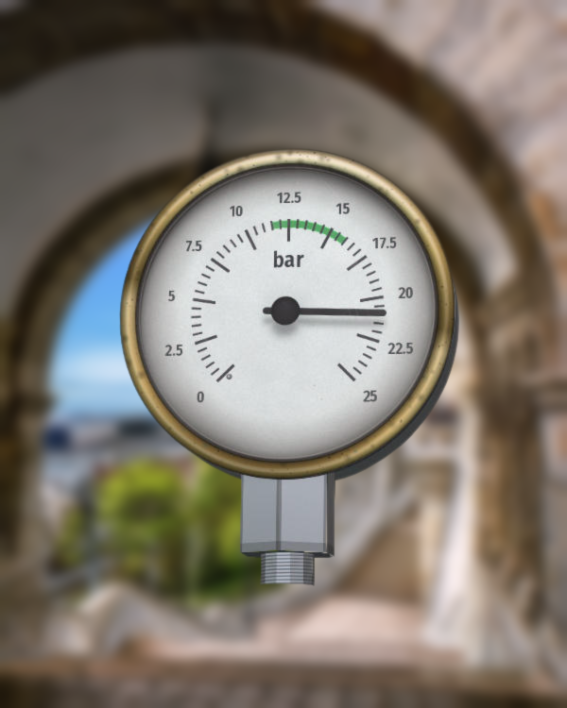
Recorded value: 21 bar
